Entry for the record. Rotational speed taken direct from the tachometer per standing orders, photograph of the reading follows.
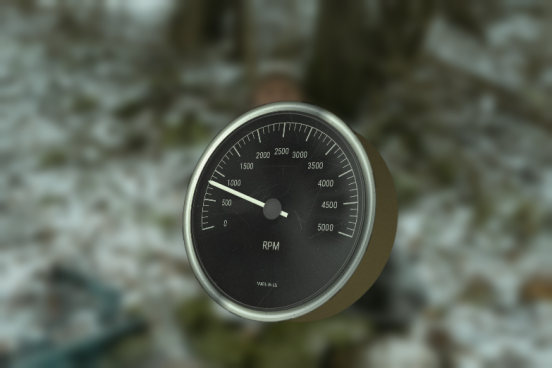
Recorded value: 800 rpm
